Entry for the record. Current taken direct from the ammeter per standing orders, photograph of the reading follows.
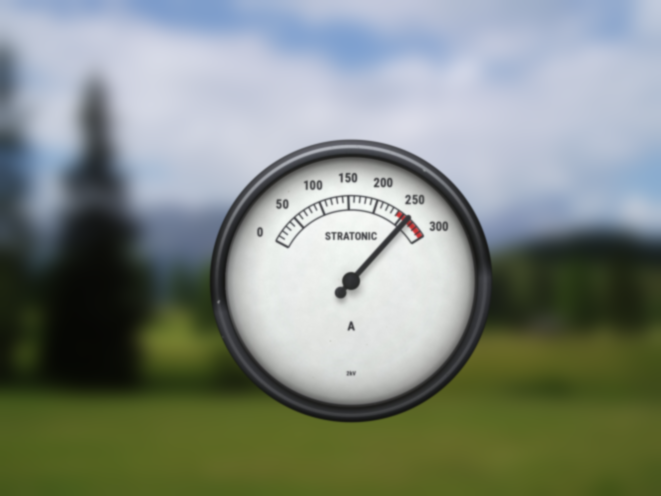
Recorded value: 260 A
